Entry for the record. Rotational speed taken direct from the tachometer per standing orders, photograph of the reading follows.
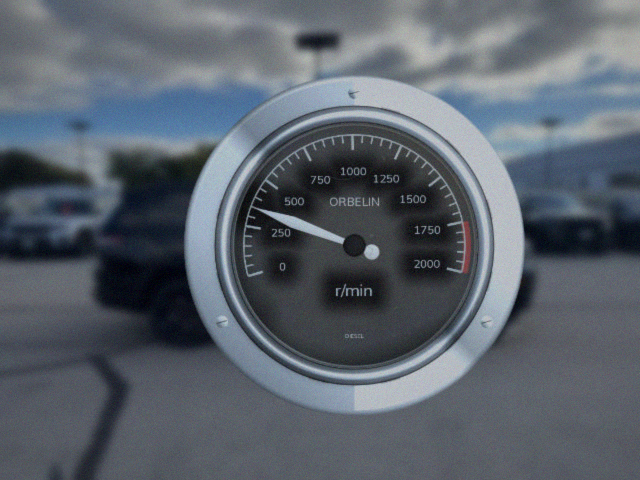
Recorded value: 350 rpm
